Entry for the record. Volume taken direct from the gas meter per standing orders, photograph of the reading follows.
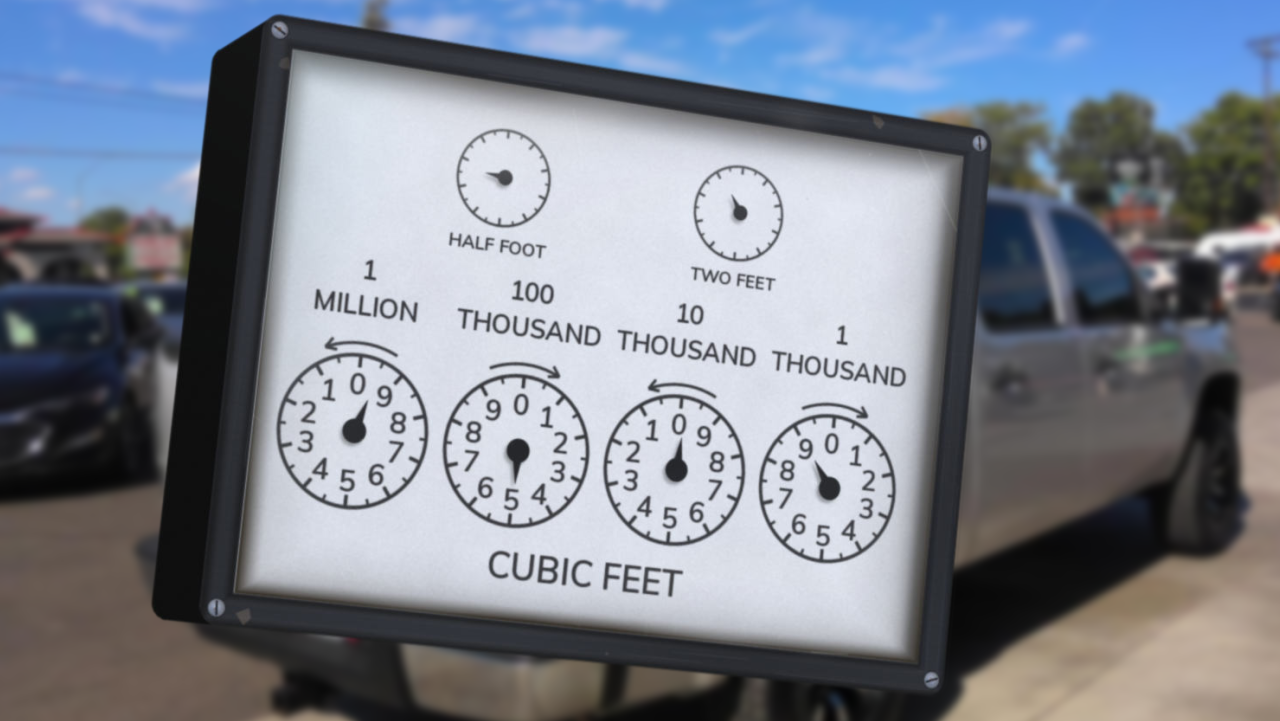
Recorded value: 949900 ft³
